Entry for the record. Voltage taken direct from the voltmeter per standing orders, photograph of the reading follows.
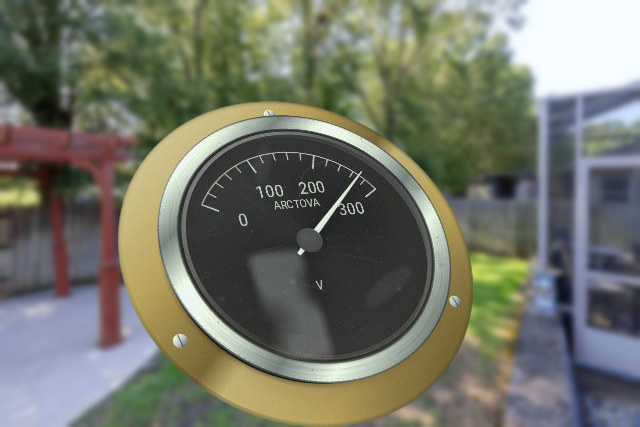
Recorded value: 270 V
